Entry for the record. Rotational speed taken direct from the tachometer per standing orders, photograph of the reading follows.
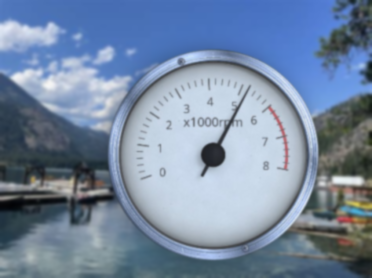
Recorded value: 5200 rpm
